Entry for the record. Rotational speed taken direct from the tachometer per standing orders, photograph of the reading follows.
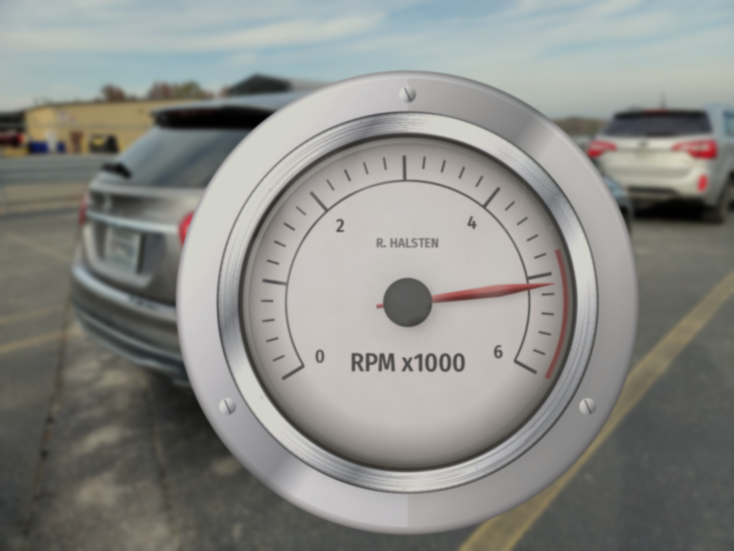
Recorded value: 5100 rpm
